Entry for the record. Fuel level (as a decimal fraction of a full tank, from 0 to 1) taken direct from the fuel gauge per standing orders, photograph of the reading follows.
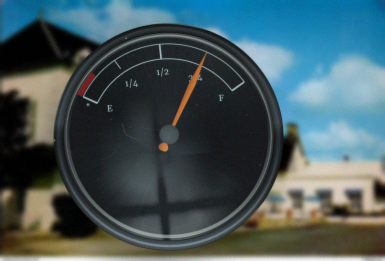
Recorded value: 0.75
